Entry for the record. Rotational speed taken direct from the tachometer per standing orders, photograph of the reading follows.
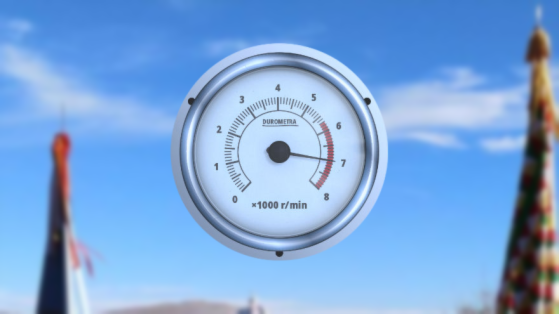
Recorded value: 7000 rpm
